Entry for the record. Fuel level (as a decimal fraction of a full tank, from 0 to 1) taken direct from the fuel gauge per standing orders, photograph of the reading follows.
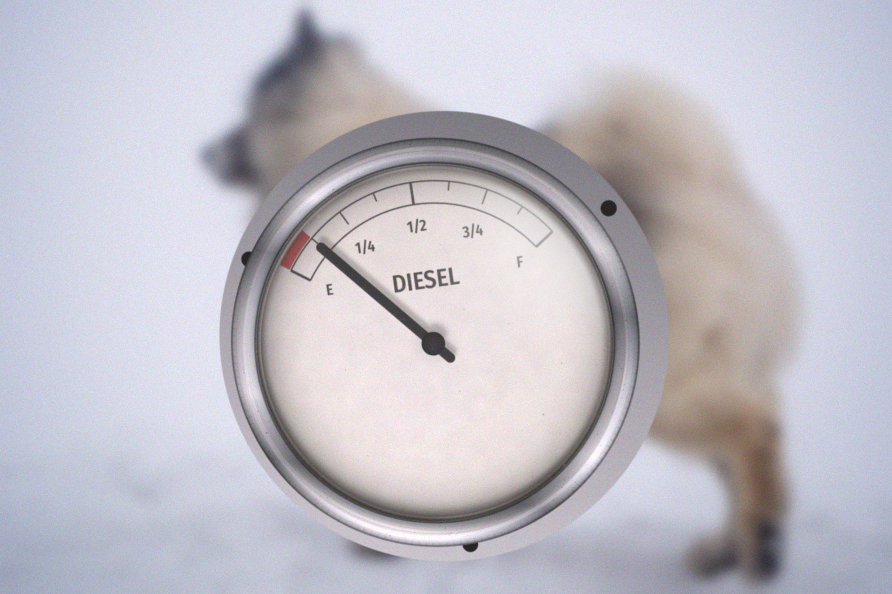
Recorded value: 0.125
